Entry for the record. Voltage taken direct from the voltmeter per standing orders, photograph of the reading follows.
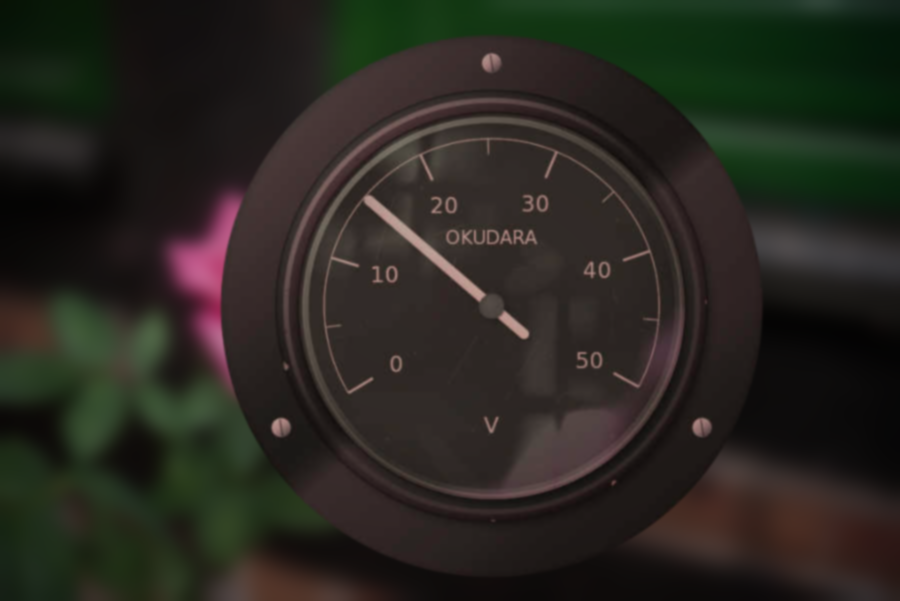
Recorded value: 15 V
